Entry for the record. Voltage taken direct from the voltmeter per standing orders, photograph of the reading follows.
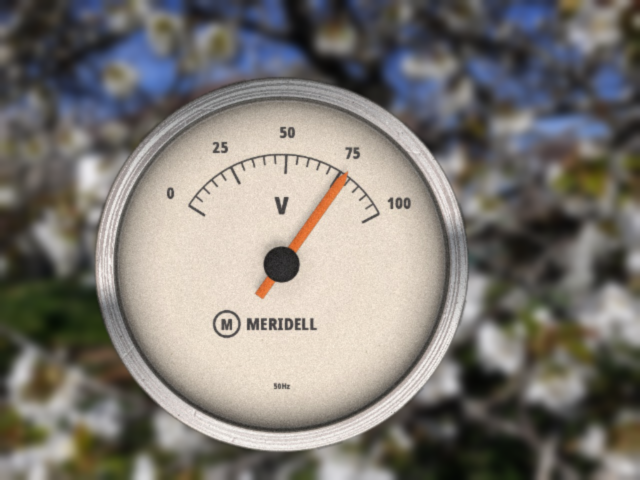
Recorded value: 77.5 V
